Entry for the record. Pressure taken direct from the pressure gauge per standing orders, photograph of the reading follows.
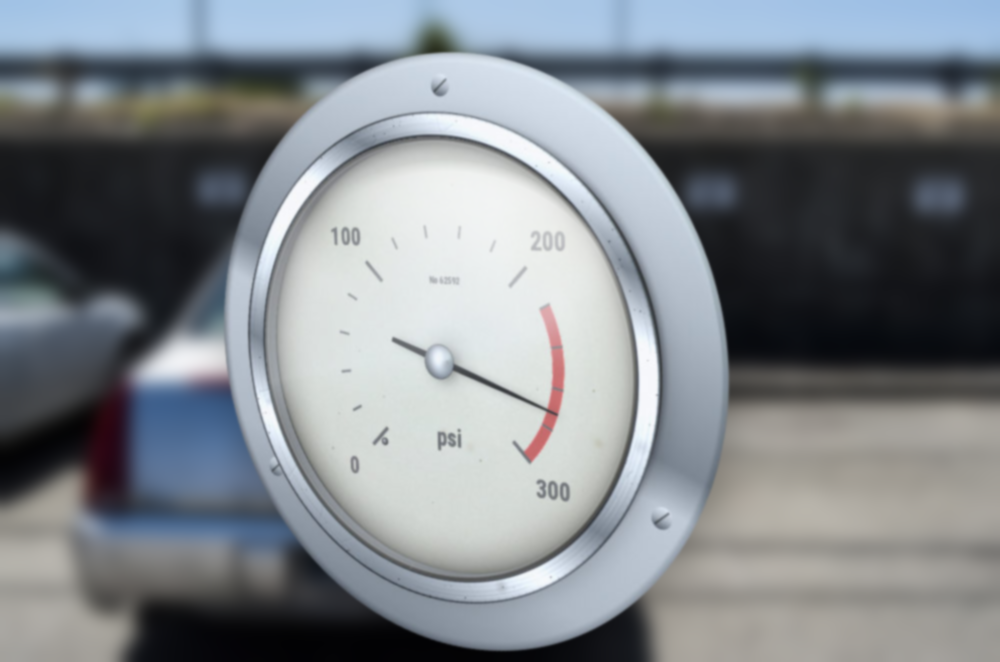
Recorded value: 270 psi
